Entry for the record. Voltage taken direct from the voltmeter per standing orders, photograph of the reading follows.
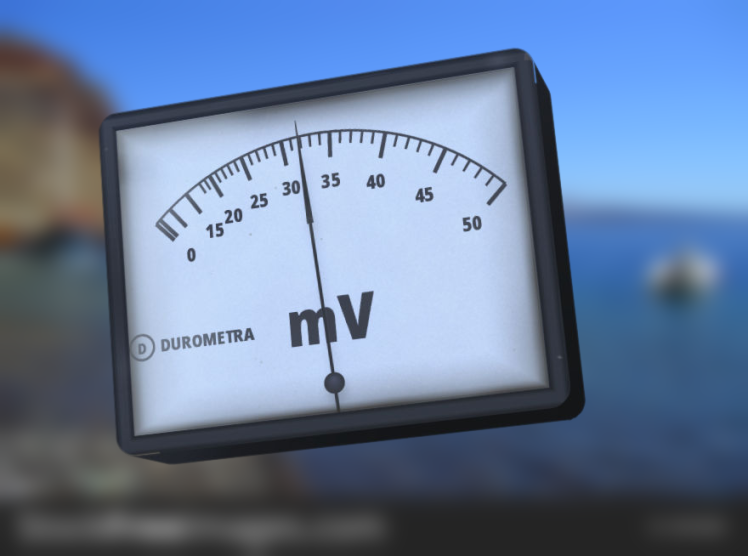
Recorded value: 32 mV
